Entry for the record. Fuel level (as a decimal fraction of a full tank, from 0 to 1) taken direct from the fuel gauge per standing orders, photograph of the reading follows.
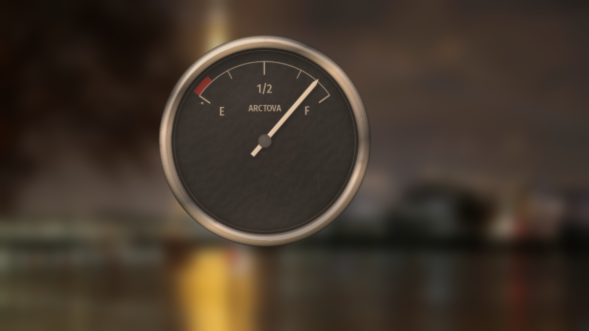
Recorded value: 0.875
